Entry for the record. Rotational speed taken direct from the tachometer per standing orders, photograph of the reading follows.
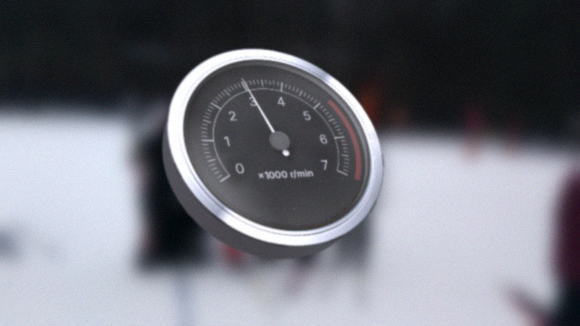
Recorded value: 3000 rpm
